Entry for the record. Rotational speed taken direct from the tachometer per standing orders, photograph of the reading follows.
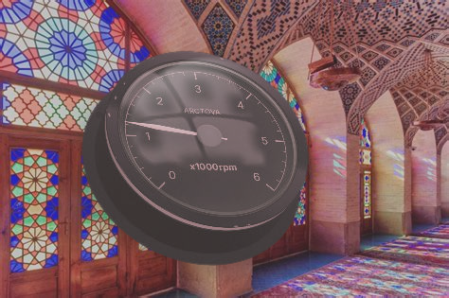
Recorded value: 1200 rpm
